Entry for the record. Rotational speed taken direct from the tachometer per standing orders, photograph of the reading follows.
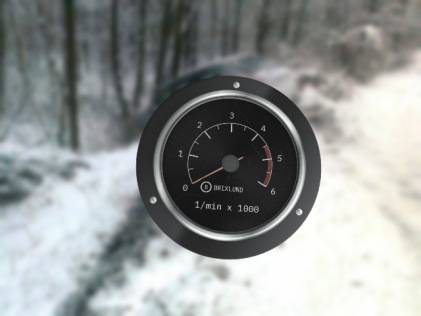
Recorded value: 0 rpm
